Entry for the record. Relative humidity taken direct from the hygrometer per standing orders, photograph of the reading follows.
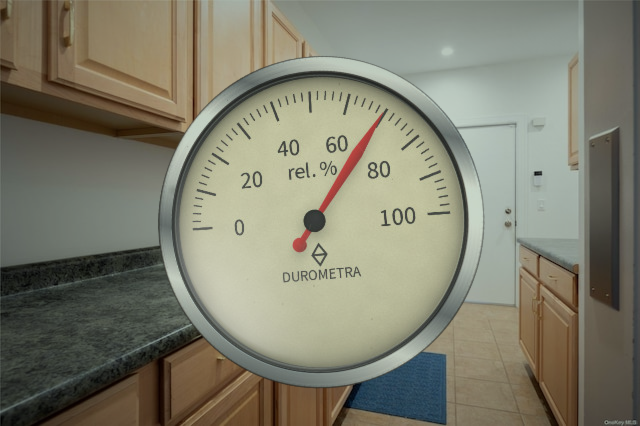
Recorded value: 70 %
